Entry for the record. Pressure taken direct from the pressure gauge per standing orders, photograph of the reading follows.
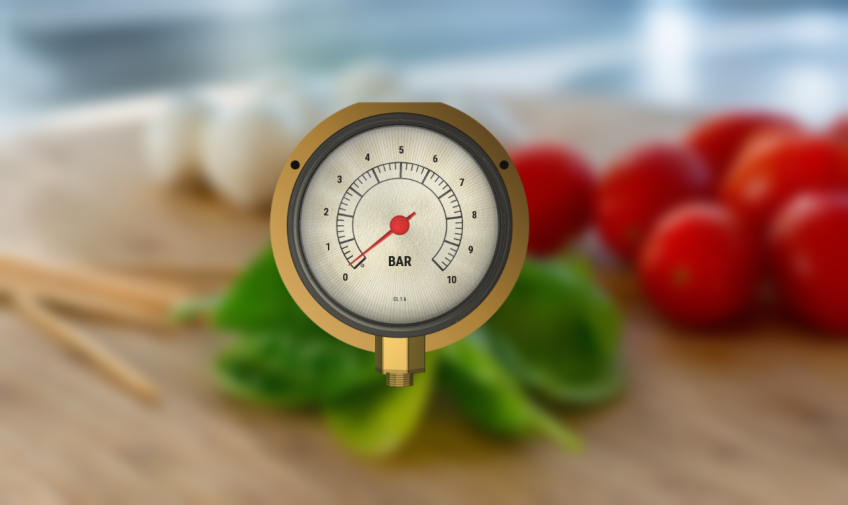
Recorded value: 0.2 bar
